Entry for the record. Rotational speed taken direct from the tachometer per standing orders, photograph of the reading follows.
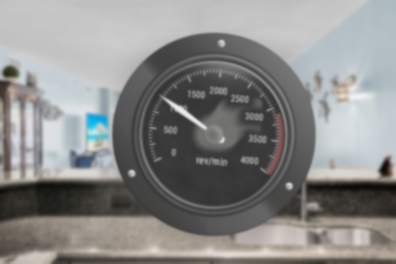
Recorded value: 1000 rpm
